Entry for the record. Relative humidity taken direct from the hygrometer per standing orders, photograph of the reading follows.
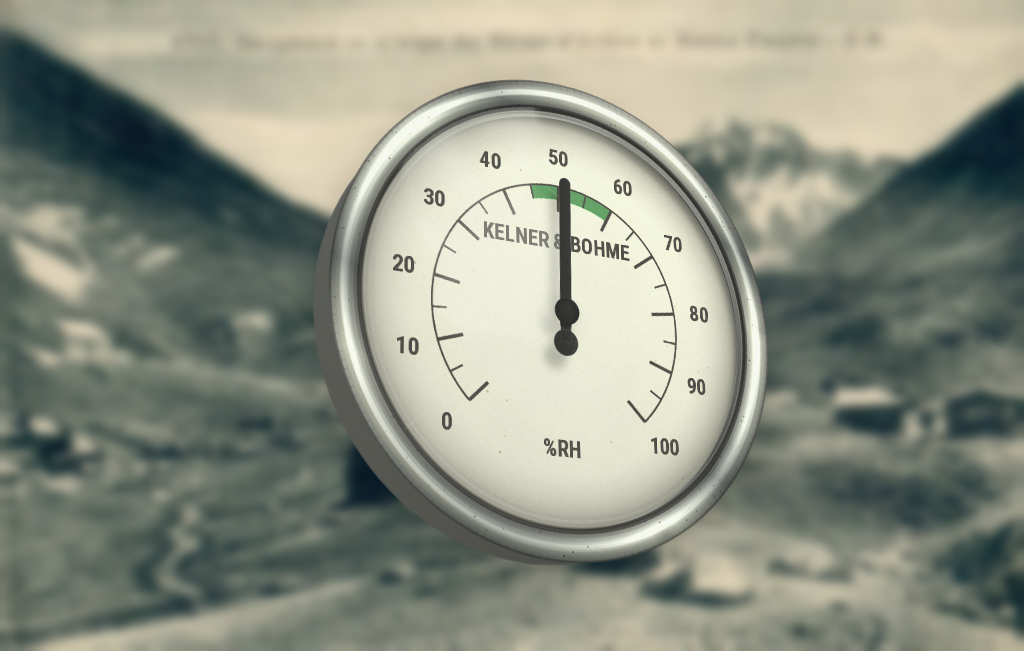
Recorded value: 50 %
